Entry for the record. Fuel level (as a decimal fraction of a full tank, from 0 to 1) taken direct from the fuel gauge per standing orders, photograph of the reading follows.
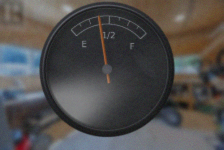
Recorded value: 0.375
